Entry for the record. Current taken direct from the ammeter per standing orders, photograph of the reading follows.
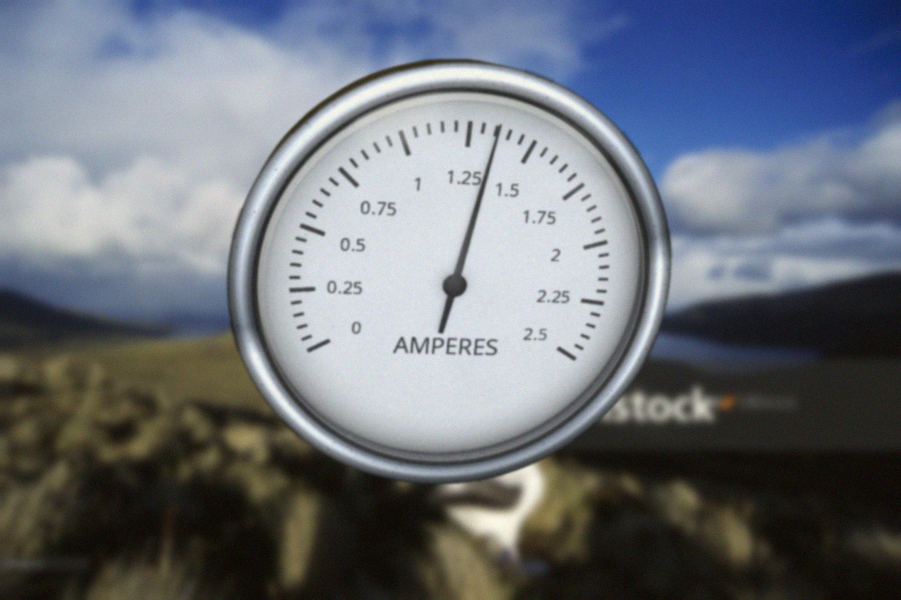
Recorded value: 1.35 A
